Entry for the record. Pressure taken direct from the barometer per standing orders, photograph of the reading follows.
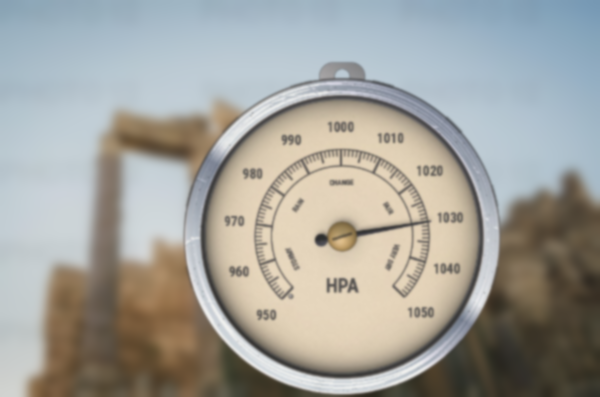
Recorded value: 1030 hPa
